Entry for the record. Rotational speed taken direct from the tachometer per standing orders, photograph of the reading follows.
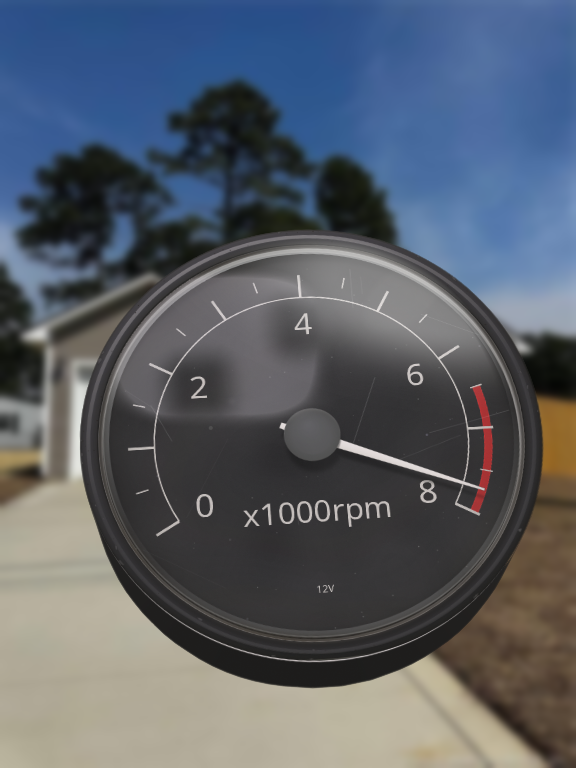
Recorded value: 7750 rpm
